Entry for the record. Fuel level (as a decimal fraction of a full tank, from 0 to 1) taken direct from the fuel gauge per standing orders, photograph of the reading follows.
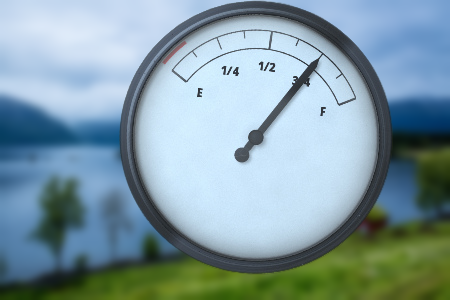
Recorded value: 0.75
